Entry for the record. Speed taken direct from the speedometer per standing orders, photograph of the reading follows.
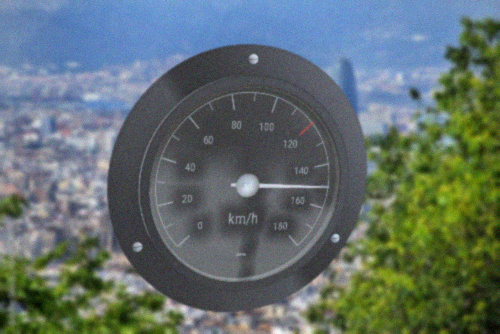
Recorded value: 150 km/h
